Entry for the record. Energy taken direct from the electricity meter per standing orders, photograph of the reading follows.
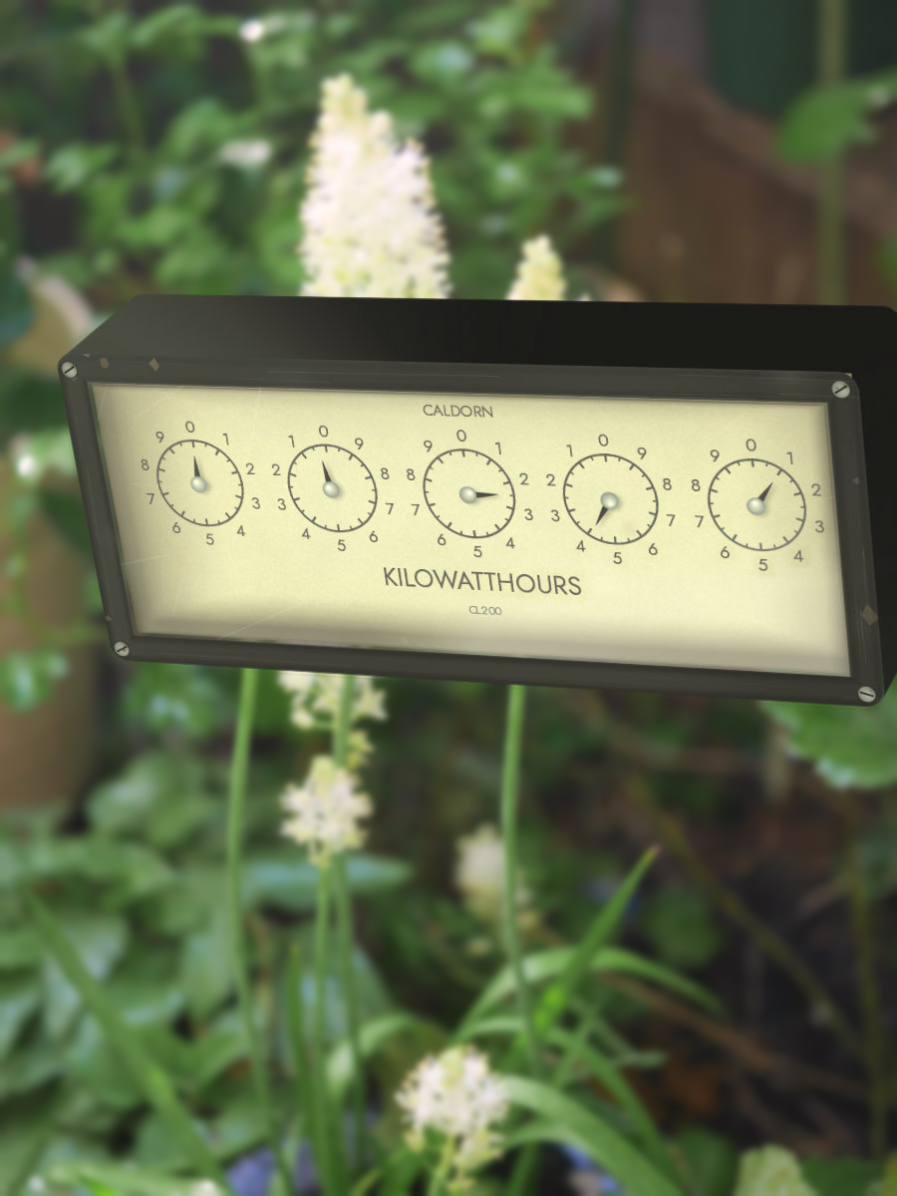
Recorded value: 241 kWh
